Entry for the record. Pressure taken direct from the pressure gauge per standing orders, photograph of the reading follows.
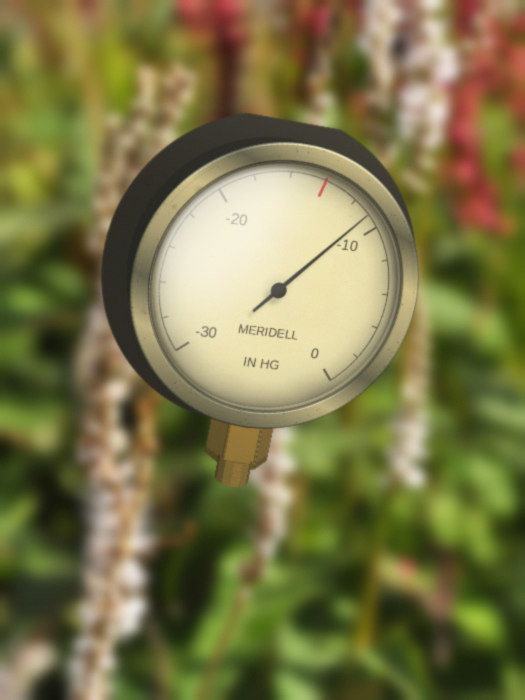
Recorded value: -11 inHg
